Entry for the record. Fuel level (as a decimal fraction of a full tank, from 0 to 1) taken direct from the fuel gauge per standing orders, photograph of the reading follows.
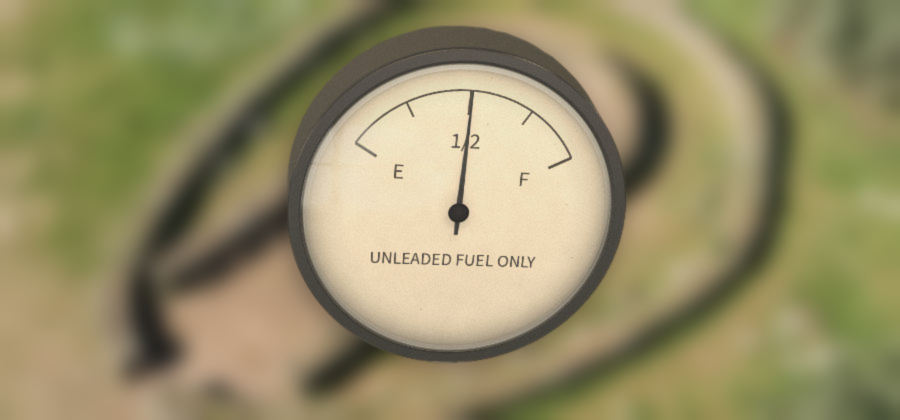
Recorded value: 0.5
